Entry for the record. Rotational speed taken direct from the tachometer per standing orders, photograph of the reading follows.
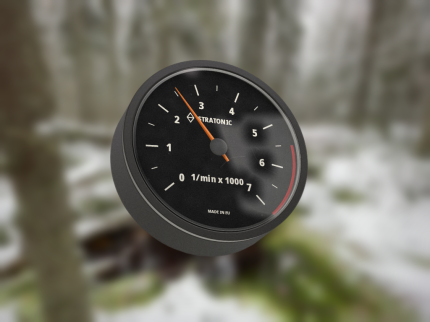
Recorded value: 2500 rpm
